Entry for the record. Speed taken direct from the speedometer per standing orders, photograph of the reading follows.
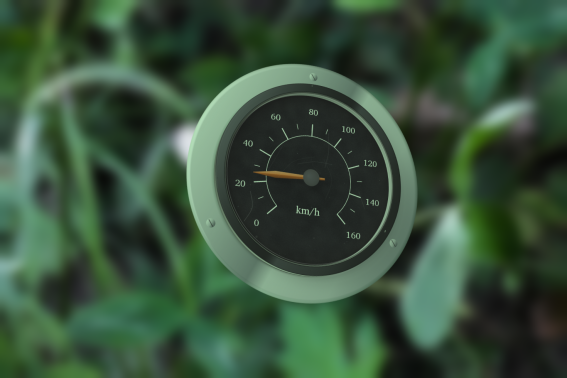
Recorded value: 25 km/h
